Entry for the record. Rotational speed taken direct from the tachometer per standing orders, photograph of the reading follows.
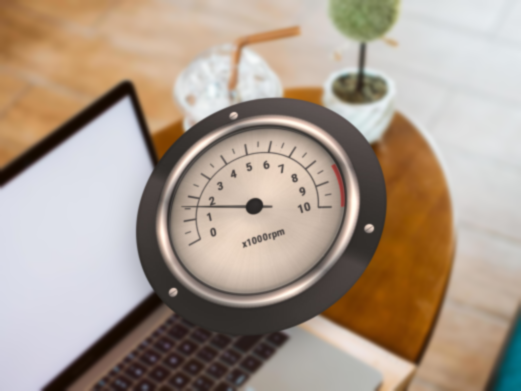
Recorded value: 1500 rpm
